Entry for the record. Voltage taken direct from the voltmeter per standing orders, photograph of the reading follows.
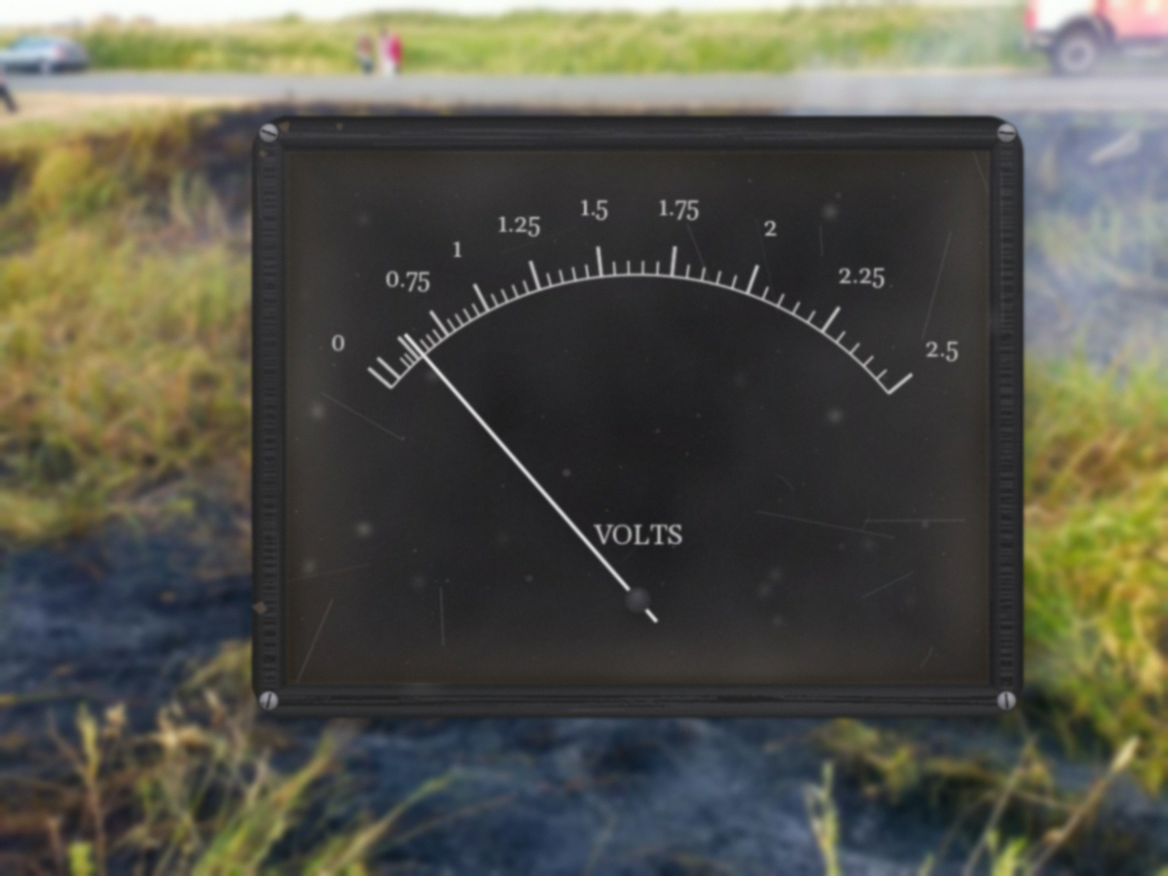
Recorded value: 0.55 V
